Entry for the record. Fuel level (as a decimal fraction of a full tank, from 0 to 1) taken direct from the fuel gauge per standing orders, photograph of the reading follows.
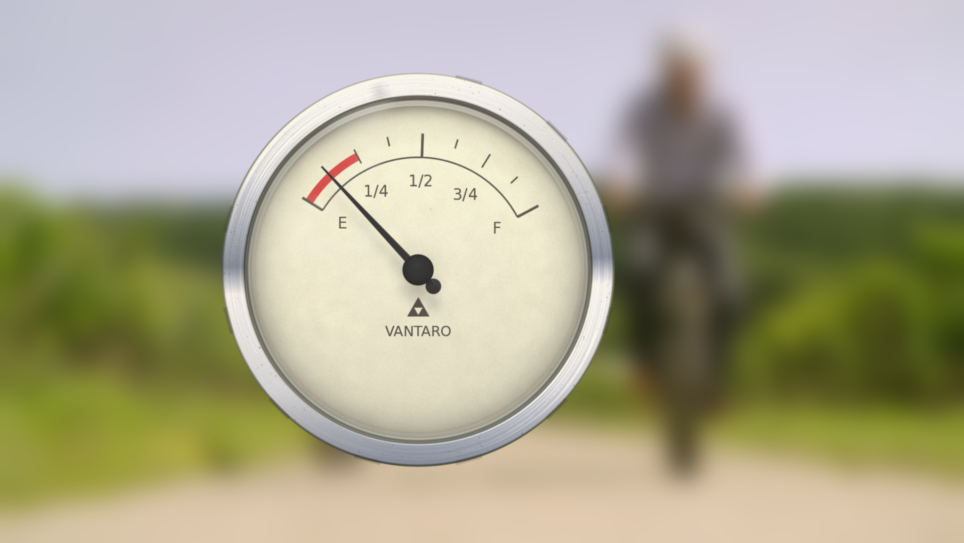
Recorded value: 0.125
